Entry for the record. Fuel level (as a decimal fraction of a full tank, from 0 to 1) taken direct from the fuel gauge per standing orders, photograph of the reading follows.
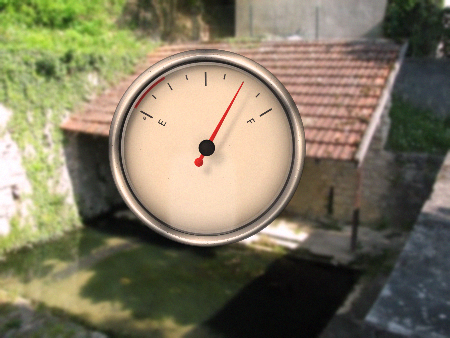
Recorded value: 0.75
